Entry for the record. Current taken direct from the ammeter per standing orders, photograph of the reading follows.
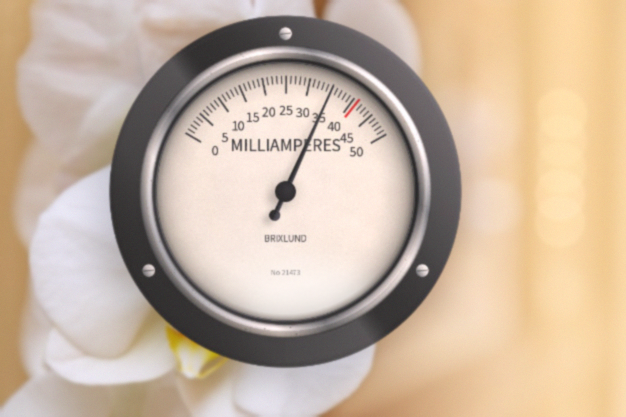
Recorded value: 35 mA
